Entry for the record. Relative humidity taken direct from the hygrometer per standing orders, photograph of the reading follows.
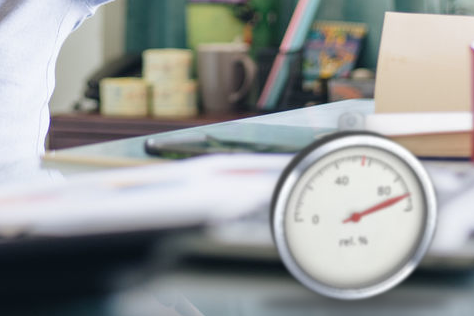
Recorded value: 90 %
